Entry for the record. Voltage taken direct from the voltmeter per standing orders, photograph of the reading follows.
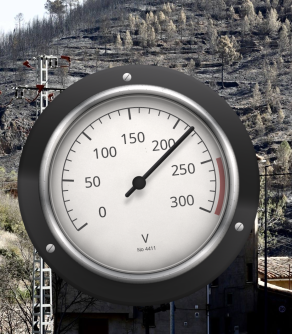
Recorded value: 215 V
